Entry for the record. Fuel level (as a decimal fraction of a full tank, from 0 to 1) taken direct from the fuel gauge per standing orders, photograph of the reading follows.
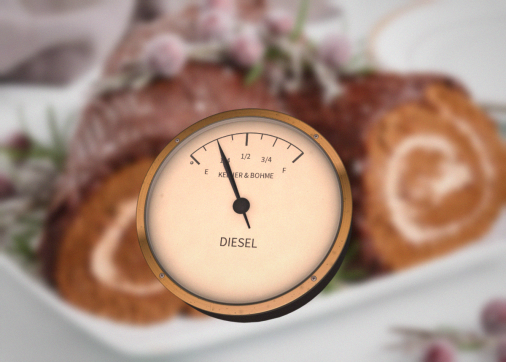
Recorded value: 0.25
